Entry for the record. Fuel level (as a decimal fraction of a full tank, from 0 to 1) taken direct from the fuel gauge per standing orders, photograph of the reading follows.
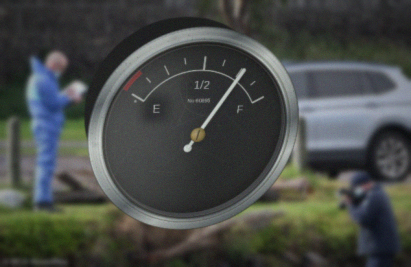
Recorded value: 0.75
